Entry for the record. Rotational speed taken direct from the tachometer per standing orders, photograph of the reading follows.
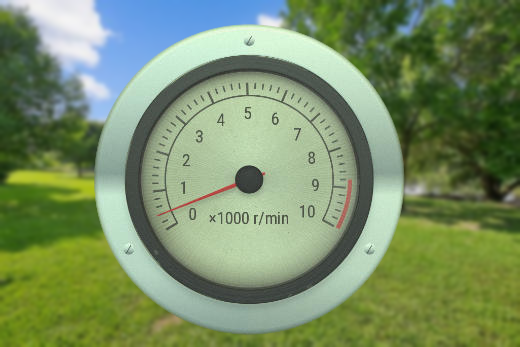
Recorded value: 400 rpm
